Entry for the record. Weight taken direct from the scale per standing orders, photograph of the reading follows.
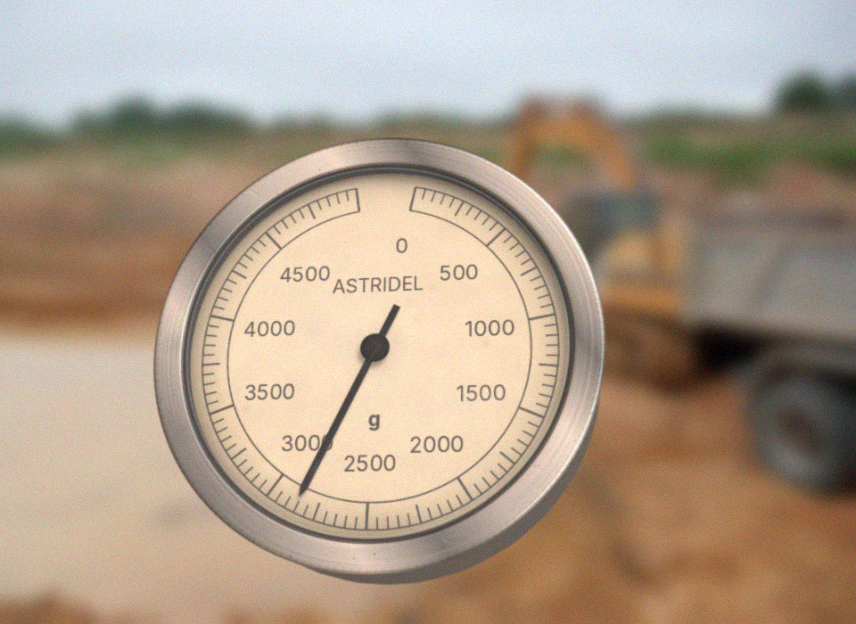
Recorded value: 2850 g
